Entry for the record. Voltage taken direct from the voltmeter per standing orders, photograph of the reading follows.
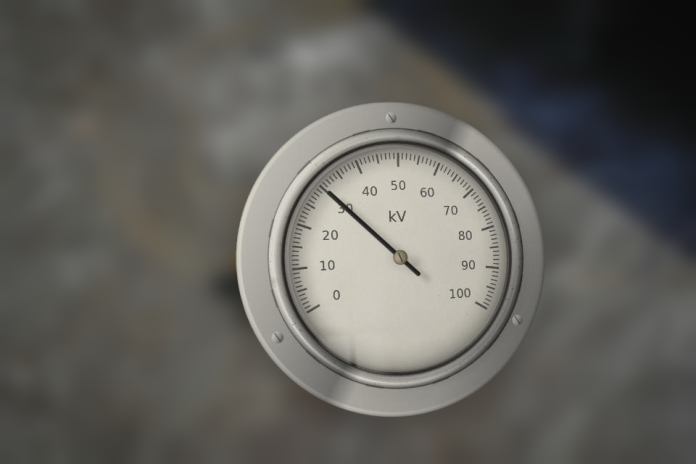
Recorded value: 30 kV
